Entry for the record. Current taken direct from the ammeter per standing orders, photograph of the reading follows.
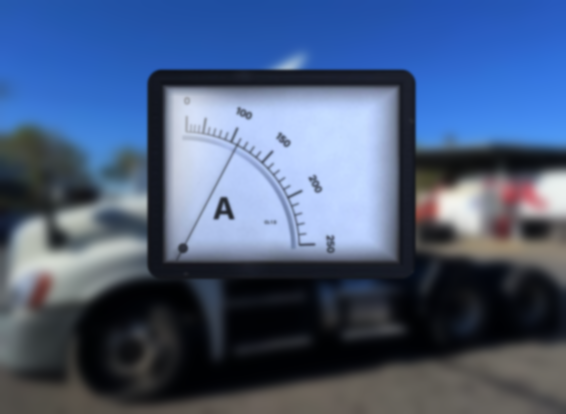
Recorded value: 110 A
